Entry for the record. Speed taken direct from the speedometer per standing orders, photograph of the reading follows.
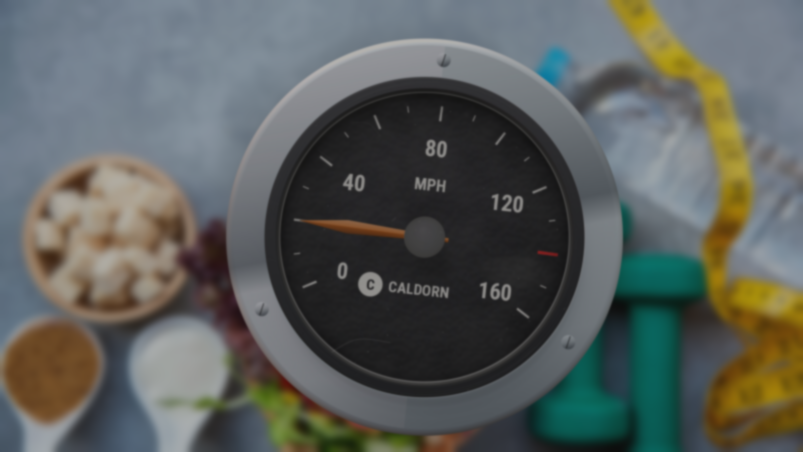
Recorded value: 20 mph
